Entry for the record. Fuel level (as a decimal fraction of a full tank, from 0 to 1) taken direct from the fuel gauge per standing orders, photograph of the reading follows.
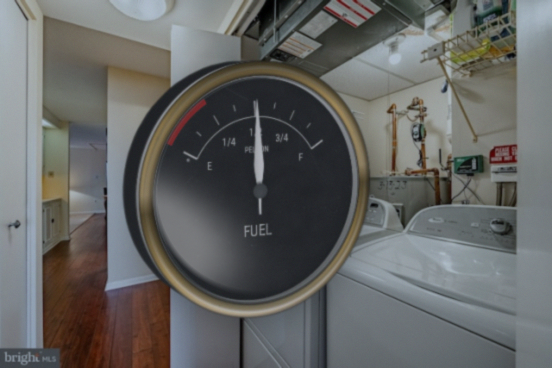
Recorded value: 0.5
